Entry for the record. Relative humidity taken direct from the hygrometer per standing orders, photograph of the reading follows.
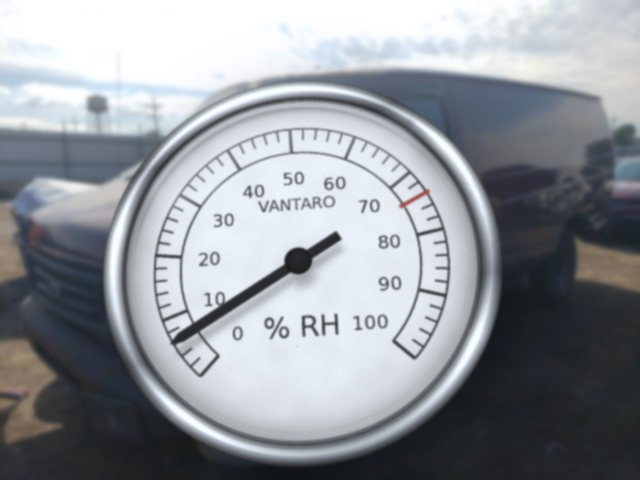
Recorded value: 6 %
